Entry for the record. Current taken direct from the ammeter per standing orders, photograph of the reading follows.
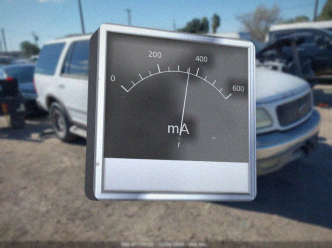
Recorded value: 350 mA
